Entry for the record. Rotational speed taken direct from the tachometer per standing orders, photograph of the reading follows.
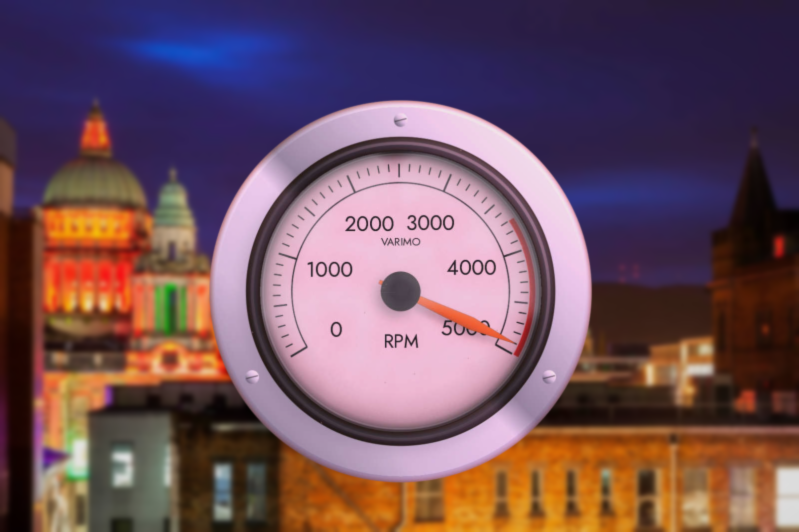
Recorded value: 4900 rpm
